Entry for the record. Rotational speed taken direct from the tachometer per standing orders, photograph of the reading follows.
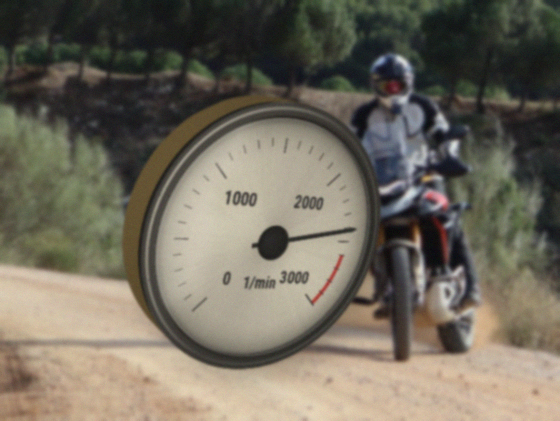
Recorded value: 2400 rpm
